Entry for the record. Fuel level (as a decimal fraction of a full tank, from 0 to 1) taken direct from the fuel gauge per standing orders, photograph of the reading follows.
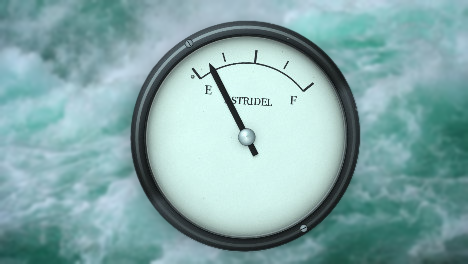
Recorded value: 0.125
